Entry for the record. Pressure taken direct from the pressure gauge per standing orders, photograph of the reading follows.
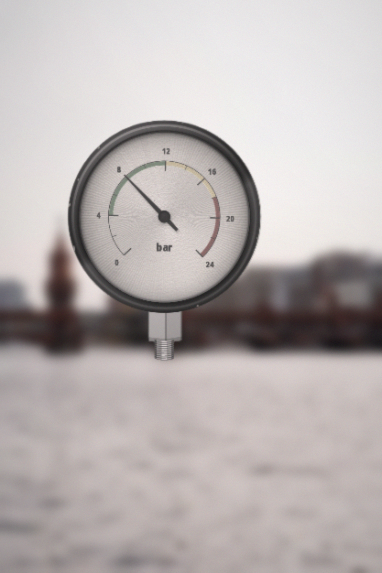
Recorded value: 8 bar
